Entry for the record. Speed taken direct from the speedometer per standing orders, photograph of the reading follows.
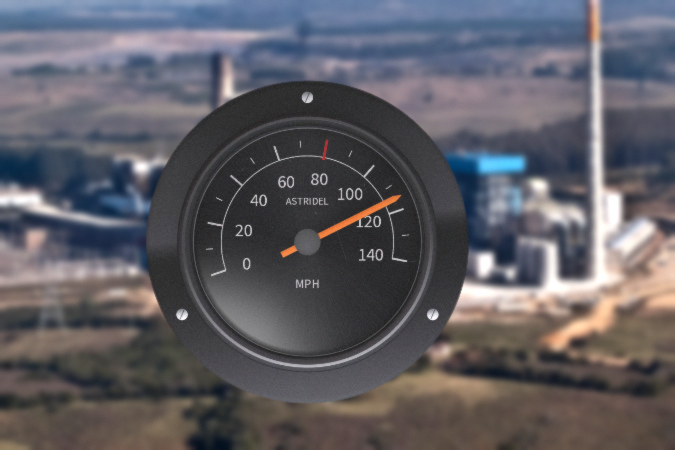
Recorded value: 115 mph
